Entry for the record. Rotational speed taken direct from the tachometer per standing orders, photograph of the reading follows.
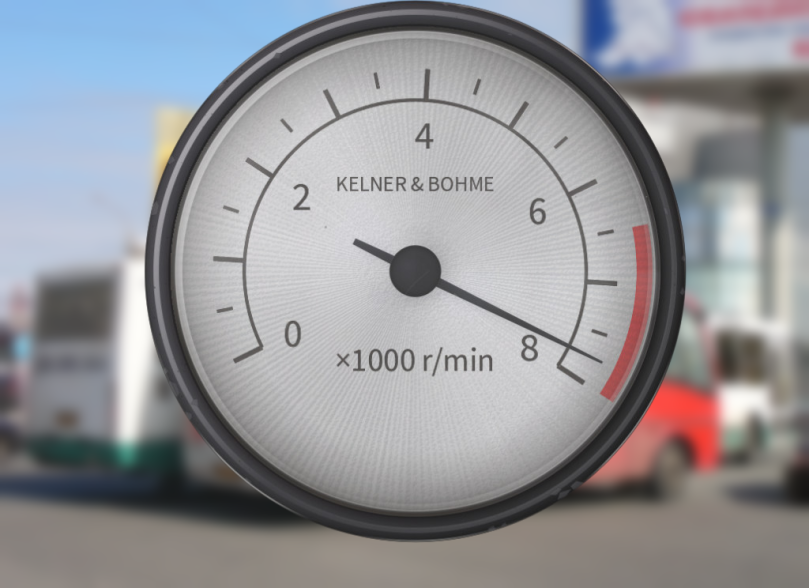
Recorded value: 7750 rpm
